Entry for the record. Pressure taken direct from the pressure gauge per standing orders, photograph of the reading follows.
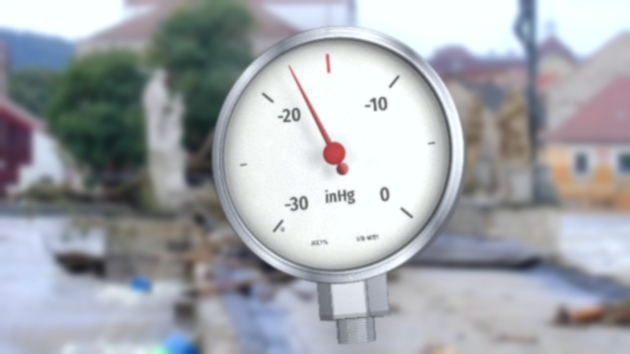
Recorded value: -17.5 inHg
